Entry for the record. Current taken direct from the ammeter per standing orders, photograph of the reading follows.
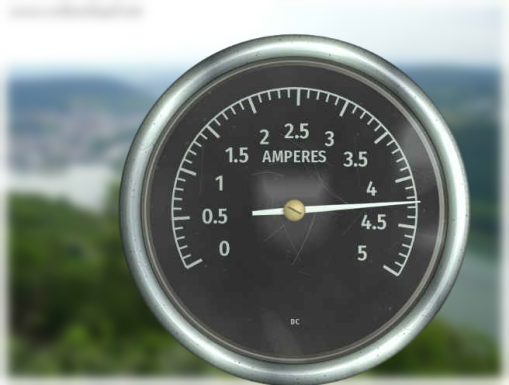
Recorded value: 4.25 A
